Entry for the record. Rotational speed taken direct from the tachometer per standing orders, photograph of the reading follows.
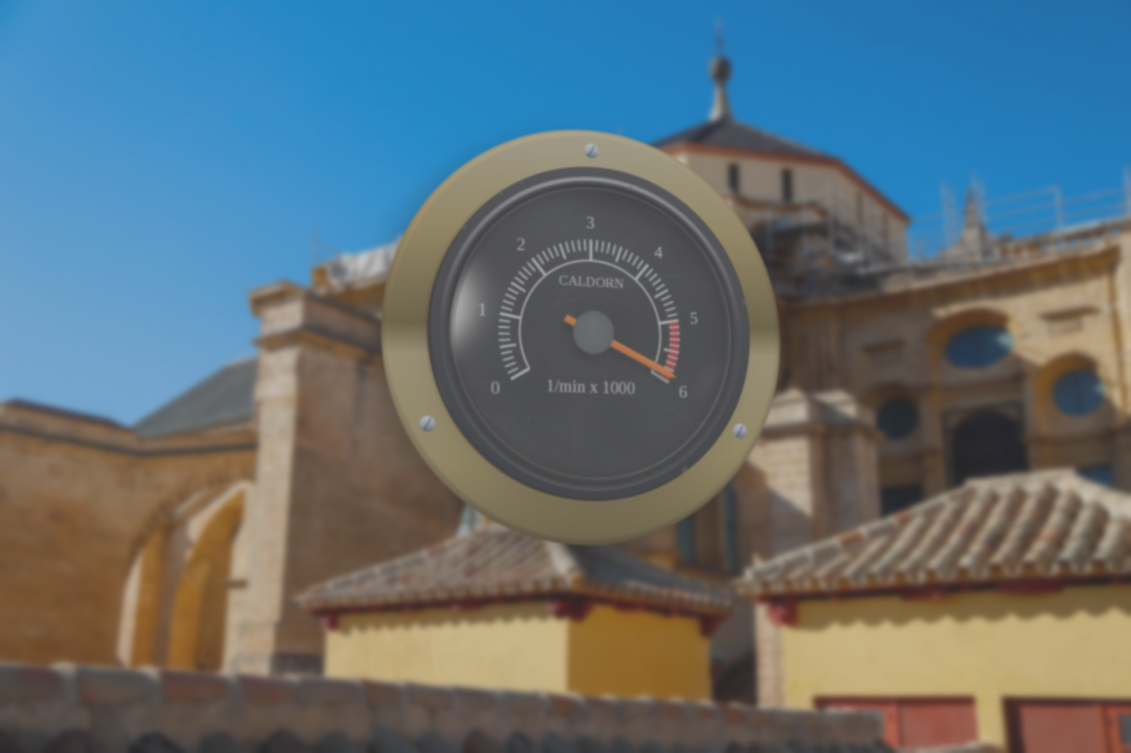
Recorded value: 5900 rpm
